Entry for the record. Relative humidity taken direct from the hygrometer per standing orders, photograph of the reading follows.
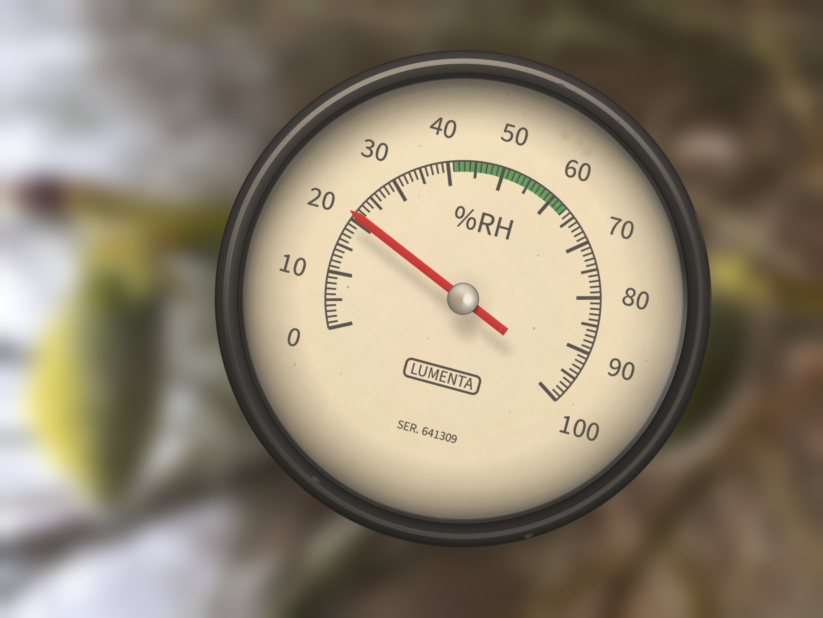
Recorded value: 21 %
